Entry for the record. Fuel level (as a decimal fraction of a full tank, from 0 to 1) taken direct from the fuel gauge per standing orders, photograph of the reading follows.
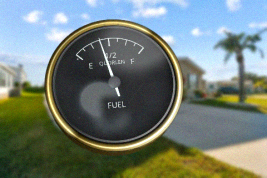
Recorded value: 0.375
